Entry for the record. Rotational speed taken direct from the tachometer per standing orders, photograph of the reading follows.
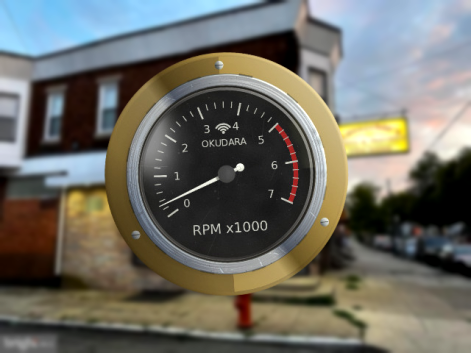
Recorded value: 300 rpm
